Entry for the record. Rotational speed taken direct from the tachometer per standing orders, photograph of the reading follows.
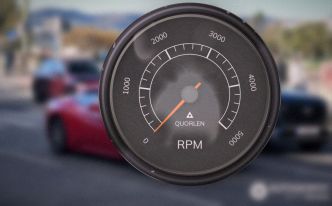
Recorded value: 0 rpm
